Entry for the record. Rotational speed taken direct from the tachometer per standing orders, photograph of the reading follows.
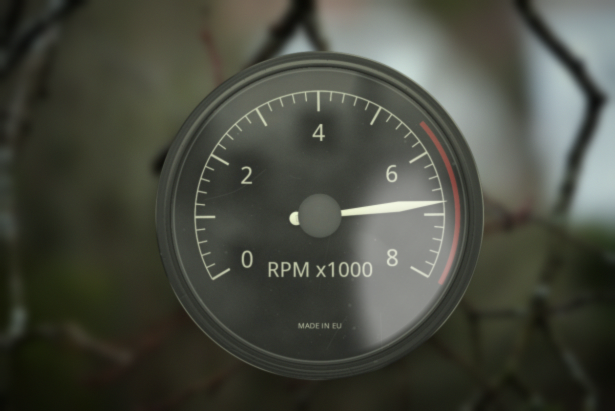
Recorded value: 6800 rpm
